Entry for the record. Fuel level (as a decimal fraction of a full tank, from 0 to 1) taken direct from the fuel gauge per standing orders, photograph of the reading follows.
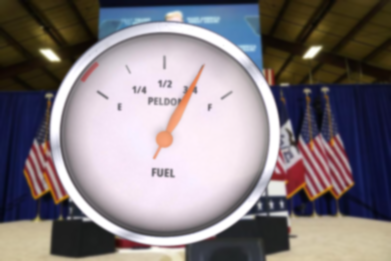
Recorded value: 0.75
